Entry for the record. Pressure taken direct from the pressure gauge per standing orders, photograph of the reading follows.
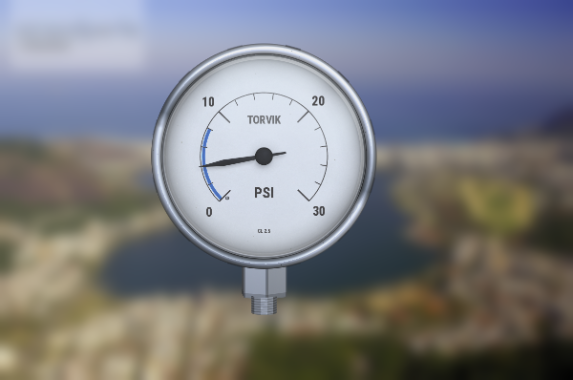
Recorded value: 4 psi
